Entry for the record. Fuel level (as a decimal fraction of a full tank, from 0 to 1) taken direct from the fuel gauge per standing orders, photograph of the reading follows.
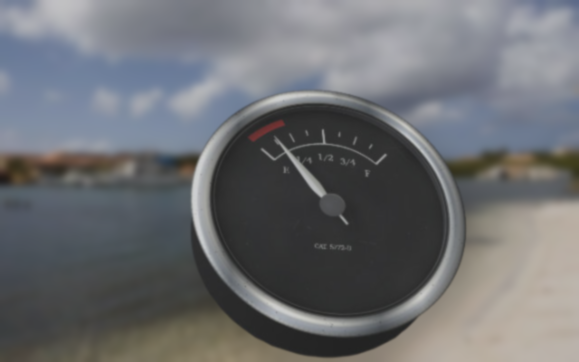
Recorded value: 0.125
